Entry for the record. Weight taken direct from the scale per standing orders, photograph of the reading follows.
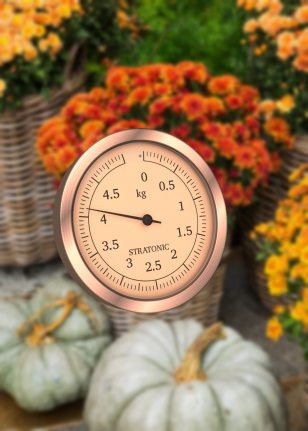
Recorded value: 4.1 kg
